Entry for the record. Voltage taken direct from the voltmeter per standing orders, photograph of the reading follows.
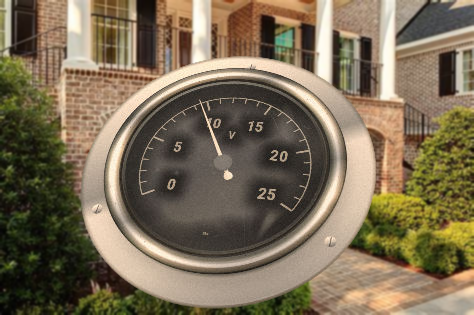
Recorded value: 9.5 V
